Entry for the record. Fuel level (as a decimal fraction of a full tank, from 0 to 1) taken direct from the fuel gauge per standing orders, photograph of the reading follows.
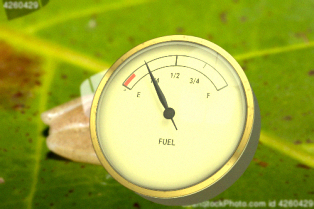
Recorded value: 0.25
